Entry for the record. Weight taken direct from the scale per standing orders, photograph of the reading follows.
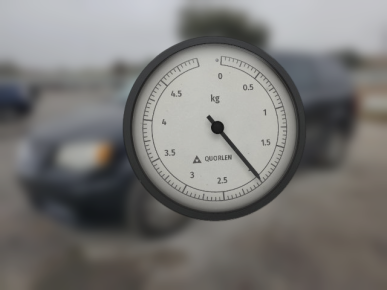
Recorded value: 2 kg
